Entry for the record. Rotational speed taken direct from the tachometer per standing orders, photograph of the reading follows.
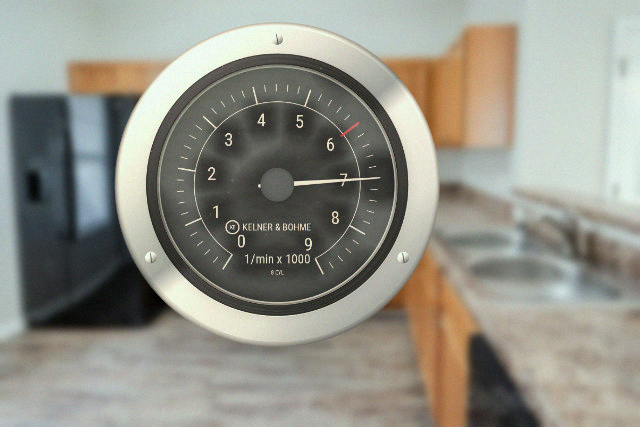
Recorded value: 7000 rpm
